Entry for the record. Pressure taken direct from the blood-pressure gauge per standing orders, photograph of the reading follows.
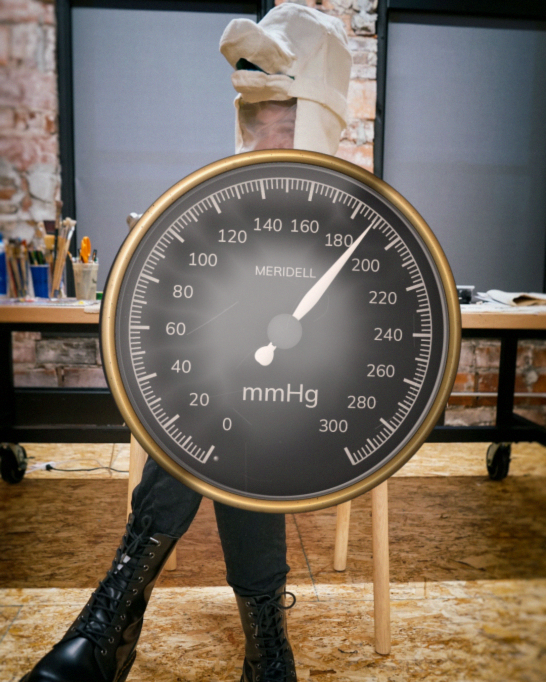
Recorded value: 188 mmHg
